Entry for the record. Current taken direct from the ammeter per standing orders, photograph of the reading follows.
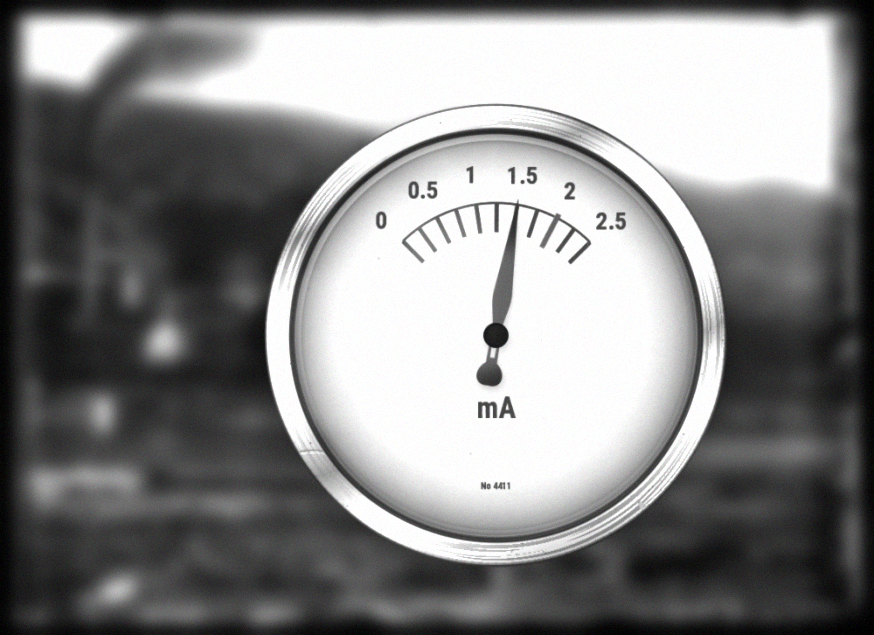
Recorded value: 1.5 mA
